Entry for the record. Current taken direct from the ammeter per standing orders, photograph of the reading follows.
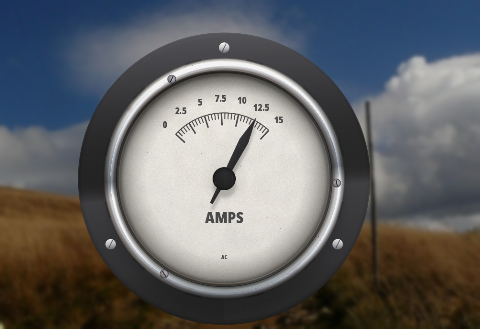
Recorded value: 12.5 A
